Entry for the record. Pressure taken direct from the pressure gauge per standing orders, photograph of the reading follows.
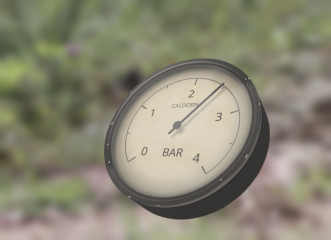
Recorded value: 2.5 bar
